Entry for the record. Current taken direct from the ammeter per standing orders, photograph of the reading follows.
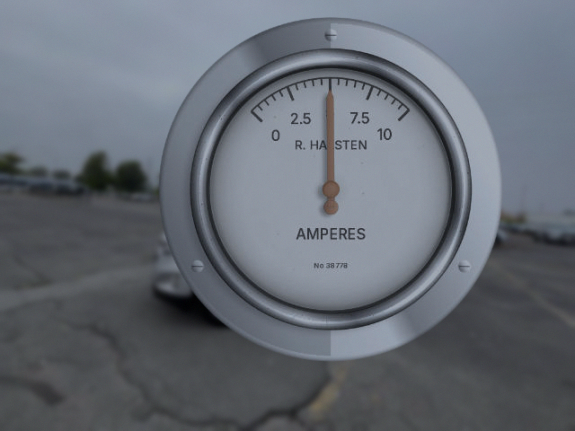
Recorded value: 5 A
